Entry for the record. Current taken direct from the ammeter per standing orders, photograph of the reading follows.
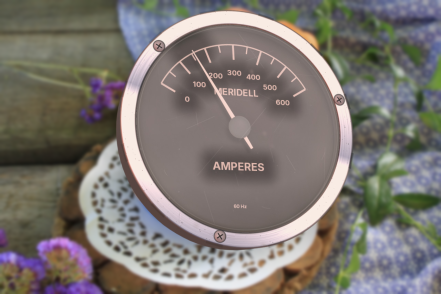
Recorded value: 150 A
